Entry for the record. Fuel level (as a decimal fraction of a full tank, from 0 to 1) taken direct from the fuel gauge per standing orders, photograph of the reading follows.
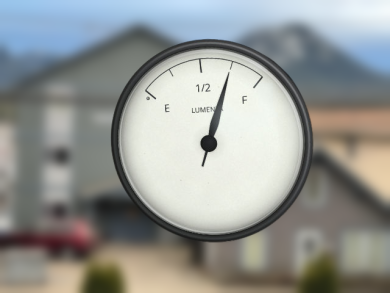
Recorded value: 0.75
